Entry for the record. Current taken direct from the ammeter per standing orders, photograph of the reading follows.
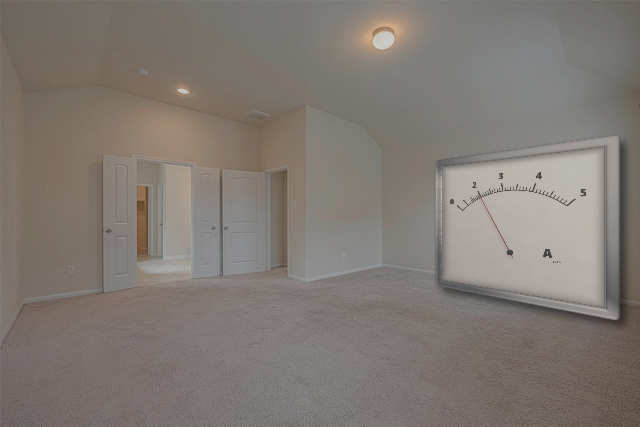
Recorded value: 2 A
